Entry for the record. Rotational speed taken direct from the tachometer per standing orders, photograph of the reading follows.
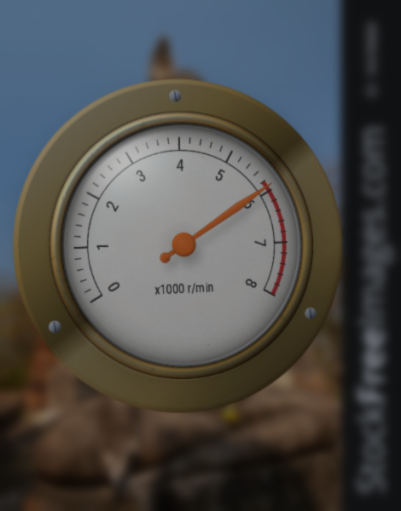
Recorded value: 5900 rpm
